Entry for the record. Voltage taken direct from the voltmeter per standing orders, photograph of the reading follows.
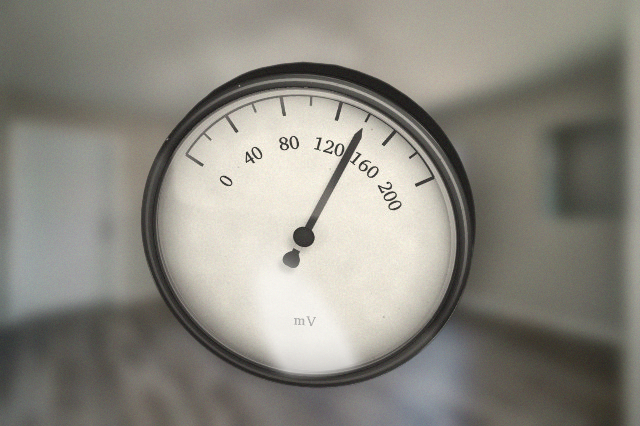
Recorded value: 140 mV
